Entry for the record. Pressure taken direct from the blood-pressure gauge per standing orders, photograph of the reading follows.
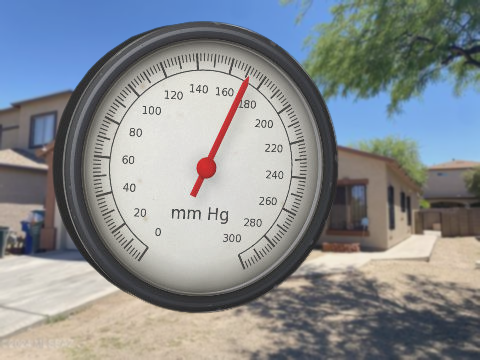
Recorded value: 170 mmHg
